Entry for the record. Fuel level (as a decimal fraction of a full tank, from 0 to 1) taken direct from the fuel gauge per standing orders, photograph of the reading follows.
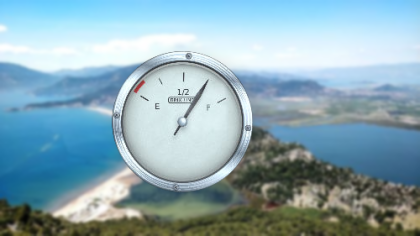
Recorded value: 0.75
